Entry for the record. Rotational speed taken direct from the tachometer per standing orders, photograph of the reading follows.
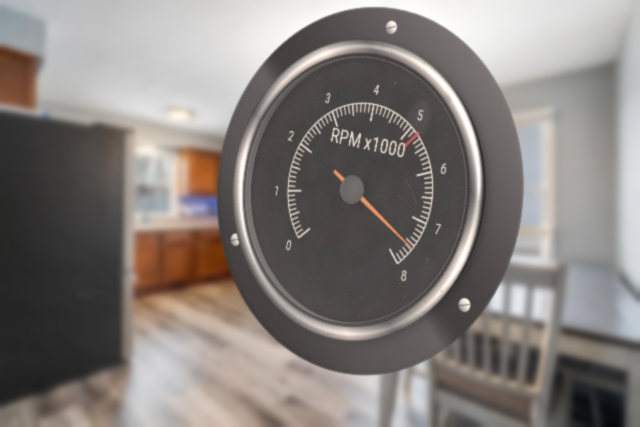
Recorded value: 7500 rpm
